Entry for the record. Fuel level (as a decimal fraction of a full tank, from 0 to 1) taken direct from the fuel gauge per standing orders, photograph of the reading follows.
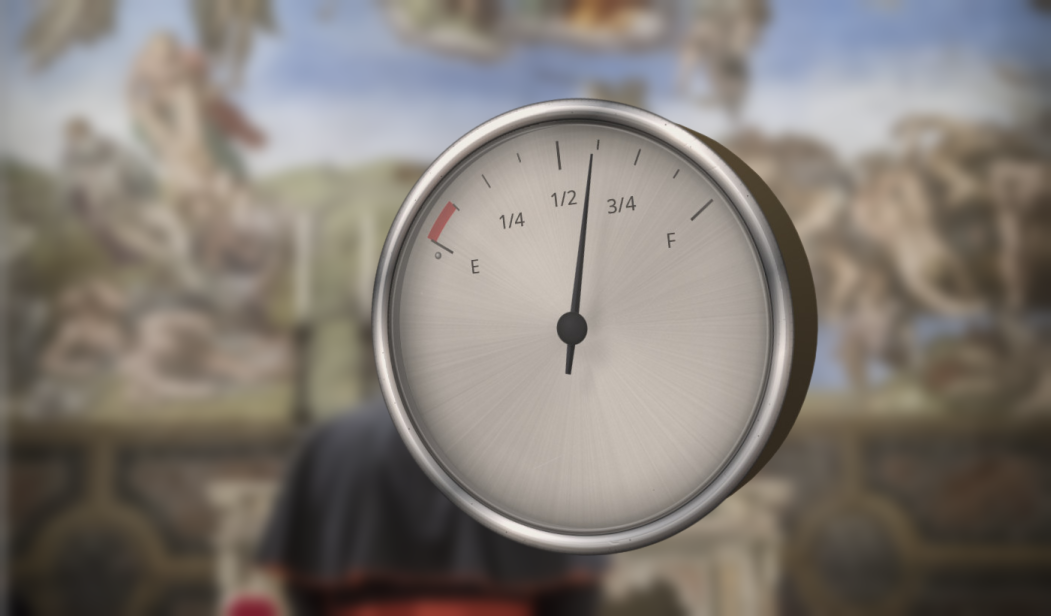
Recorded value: 0.625
